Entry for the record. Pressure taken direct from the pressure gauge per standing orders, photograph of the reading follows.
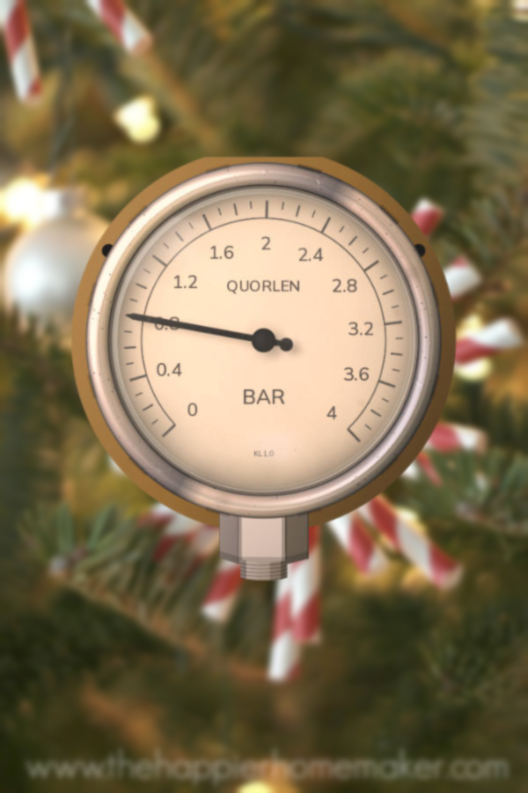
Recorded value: 0.8 bar
